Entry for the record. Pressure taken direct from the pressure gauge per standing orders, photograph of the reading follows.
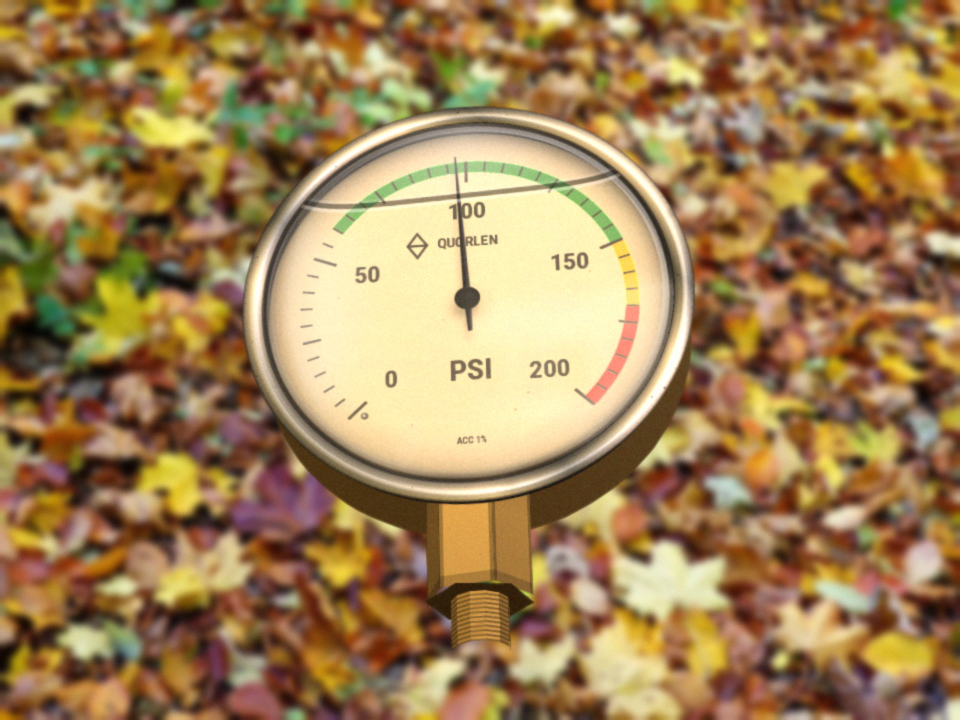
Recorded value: 97.5 psi
